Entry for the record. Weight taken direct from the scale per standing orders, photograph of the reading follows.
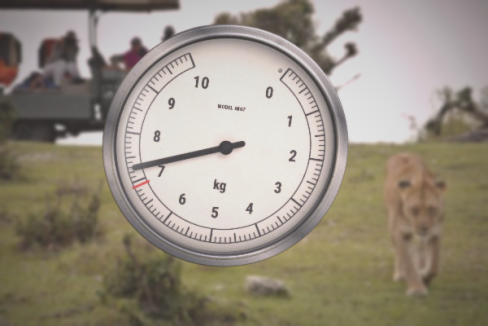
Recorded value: 7.3 kg
